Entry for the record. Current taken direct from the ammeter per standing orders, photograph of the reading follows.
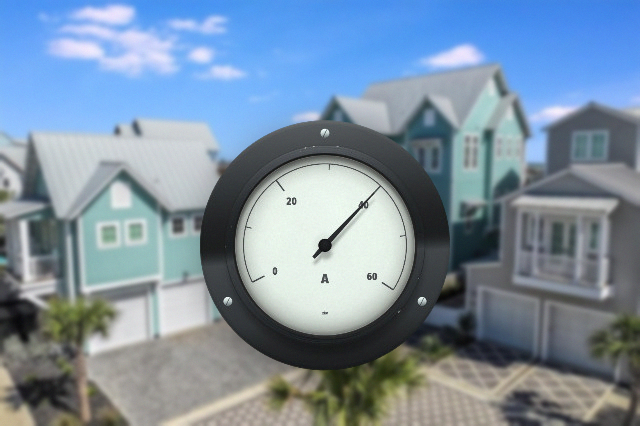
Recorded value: 40 A
